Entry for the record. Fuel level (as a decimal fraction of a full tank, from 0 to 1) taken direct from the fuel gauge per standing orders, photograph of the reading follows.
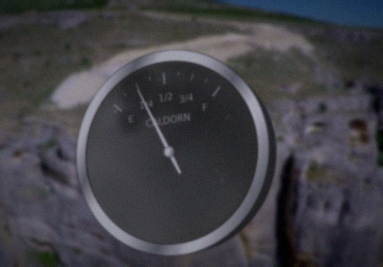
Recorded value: 0.25
